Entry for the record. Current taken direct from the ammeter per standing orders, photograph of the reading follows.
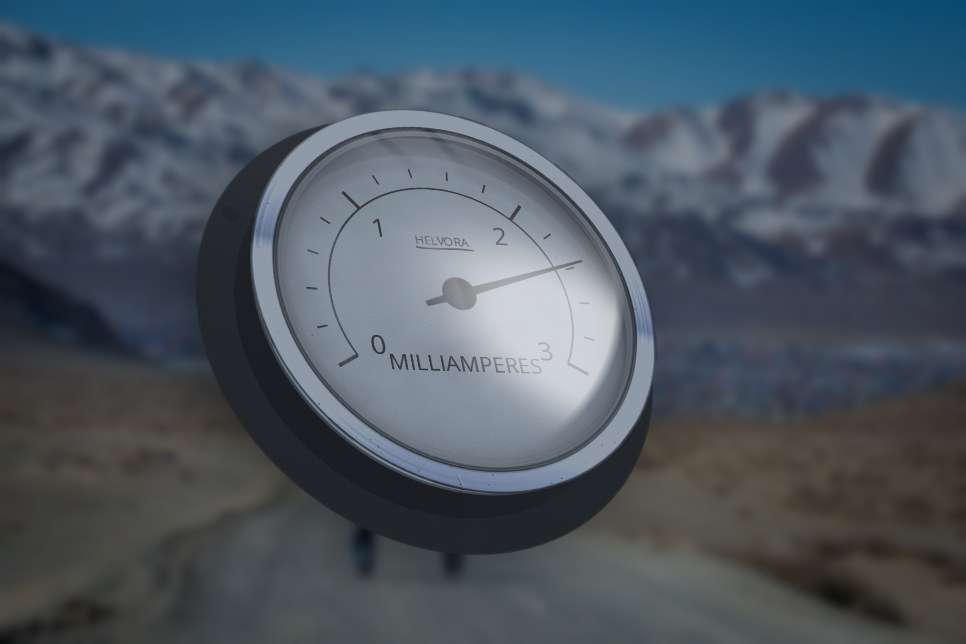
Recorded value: 2.4 mA
